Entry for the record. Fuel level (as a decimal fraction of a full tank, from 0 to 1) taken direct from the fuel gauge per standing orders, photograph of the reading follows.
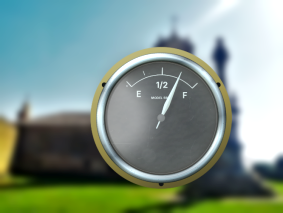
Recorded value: 0.75
